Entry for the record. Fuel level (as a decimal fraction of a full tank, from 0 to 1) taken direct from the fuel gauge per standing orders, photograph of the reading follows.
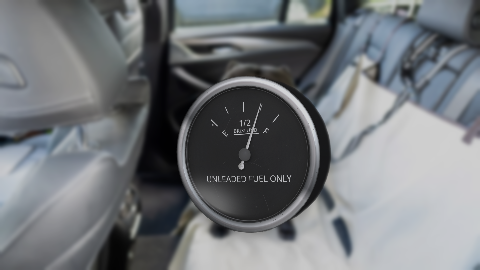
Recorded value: 0.75
